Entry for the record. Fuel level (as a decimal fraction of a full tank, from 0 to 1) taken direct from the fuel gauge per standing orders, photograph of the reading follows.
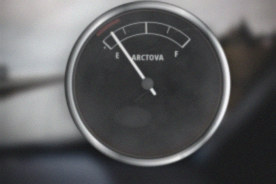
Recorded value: 0.125
